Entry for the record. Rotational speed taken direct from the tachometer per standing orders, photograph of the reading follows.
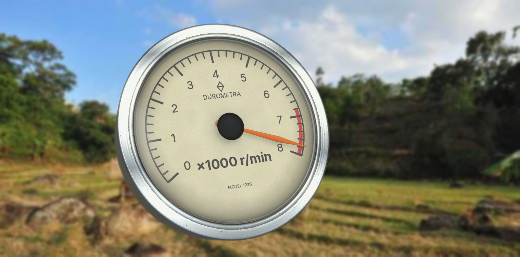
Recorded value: 7800 rpm
